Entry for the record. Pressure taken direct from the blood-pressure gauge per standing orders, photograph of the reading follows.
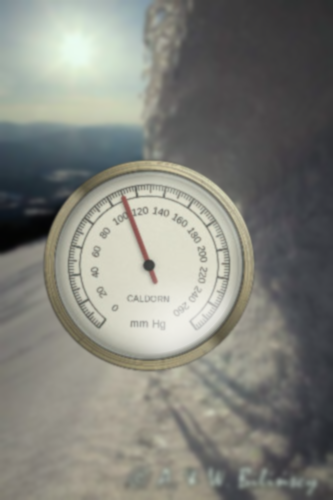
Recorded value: 110 mmHg
